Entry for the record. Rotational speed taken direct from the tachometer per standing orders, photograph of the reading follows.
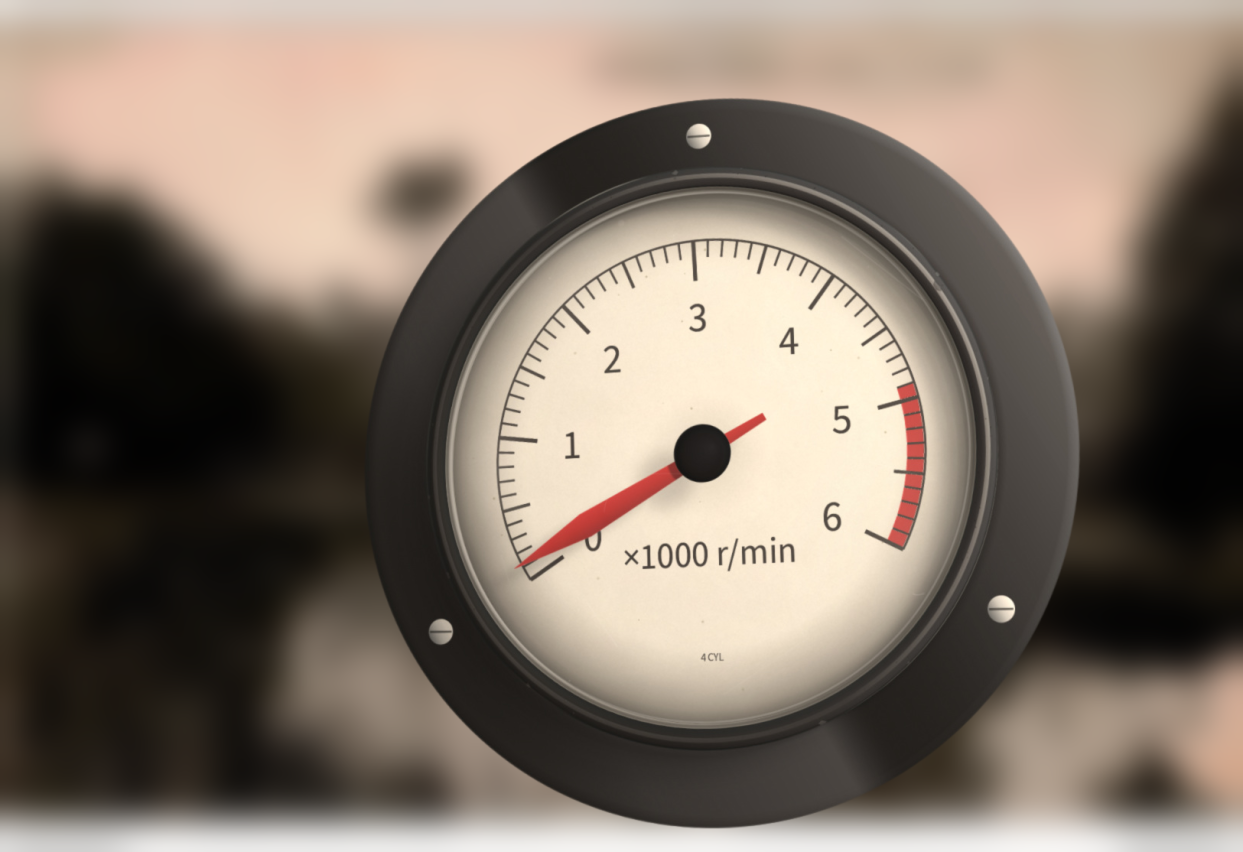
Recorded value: 100 rpm
